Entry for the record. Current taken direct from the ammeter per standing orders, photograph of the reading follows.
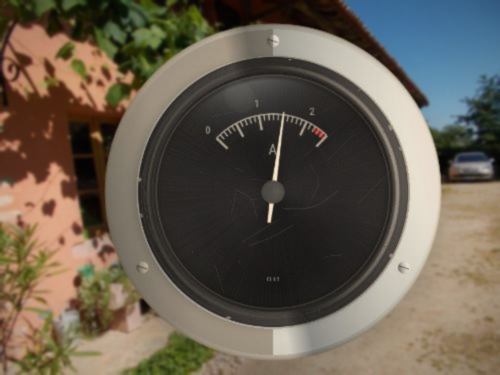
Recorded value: 1.5 A
